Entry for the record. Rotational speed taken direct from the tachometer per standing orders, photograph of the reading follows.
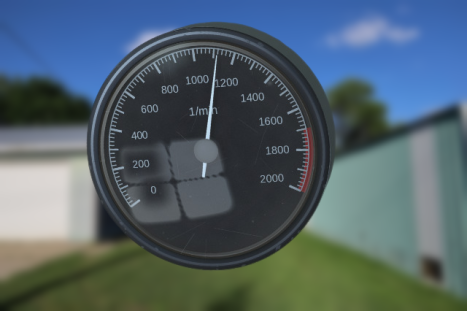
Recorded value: 1120 rpm
